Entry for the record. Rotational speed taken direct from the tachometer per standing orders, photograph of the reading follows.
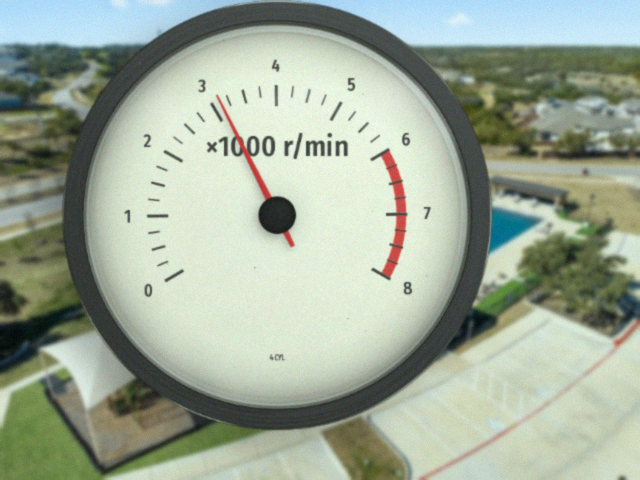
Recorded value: 3125 rpm
